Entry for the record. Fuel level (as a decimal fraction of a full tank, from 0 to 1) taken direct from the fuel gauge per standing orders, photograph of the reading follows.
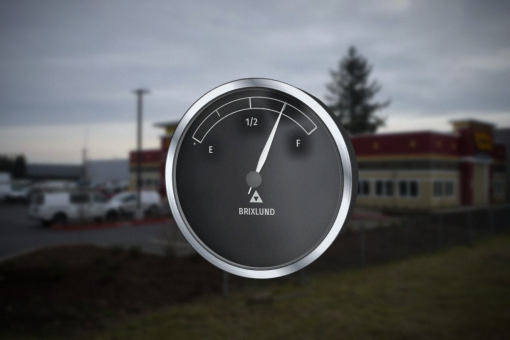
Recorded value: 0.75
